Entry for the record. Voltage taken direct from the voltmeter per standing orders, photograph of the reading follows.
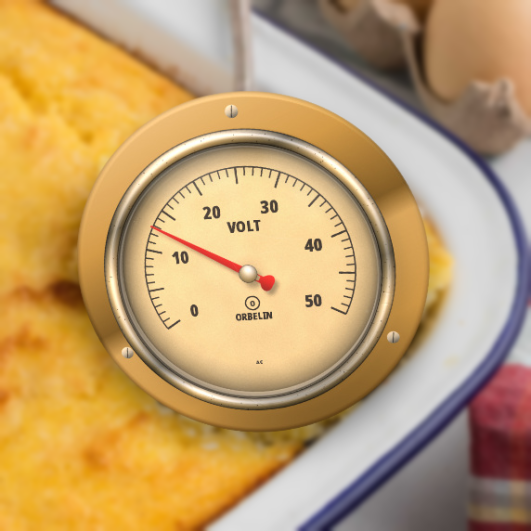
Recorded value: 13 V
